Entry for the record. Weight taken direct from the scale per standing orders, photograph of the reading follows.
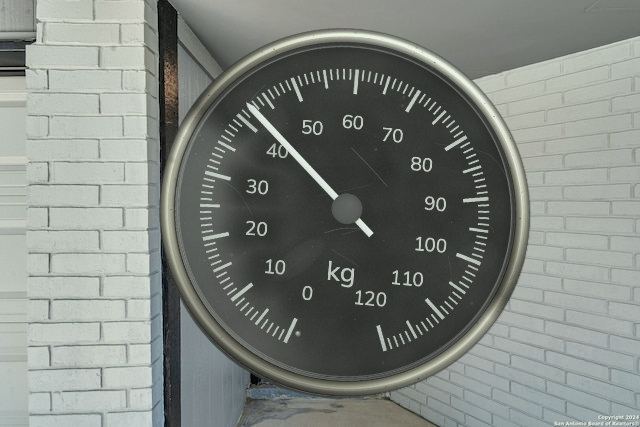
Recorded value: 42 kg
